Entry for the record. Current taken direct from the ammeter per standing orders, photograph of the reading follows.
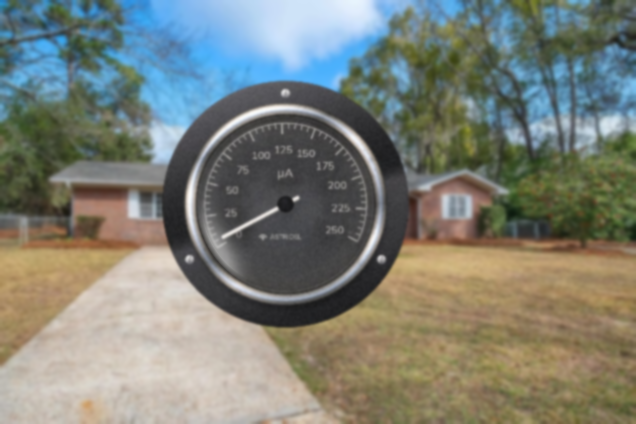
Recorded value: 5 µA
